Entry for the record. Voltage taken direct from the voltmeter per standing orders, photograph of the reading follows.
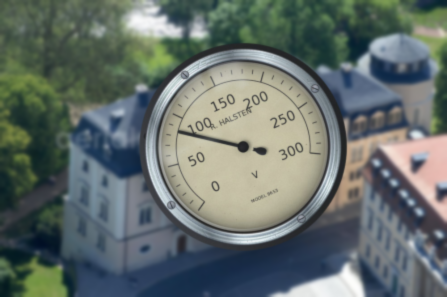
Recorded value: 85 V
